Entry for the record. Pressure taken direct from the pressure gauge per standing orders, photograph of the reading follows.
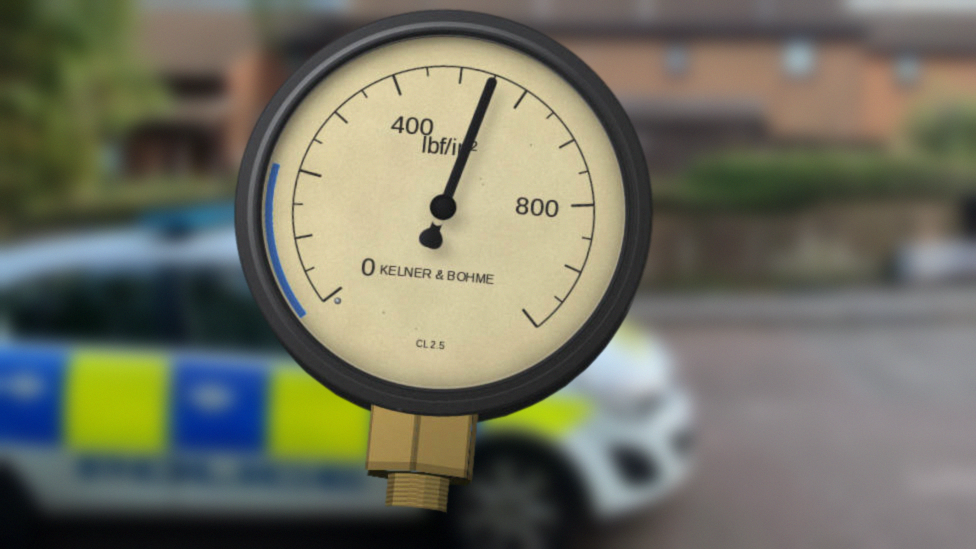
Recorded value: 550 psi
